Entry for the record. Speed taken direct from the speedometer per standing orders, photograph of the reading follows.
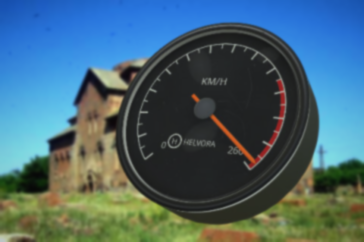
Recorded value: 255 km/h
